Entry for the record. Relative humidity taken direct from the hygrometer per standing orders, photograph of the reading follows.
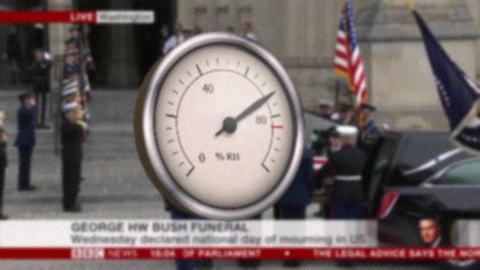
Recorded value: 72 %
